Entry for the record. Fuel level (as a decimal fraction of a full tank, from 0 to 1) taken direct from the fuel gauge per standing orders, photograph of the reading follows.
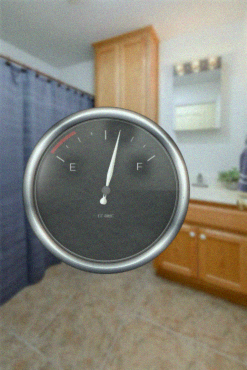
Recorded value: 0.625
